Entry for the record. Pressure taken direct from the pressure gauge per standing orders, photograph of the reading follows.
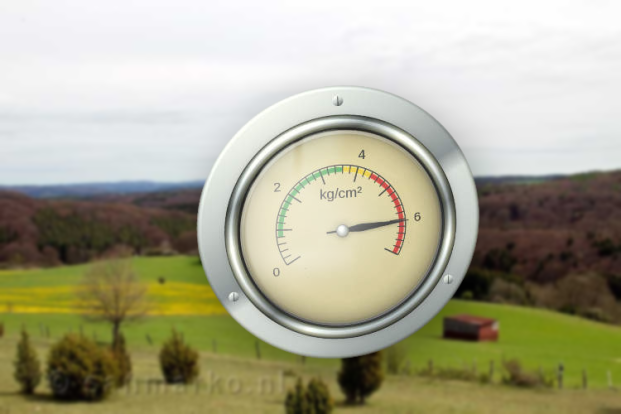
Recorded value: 6 kg/cm²
